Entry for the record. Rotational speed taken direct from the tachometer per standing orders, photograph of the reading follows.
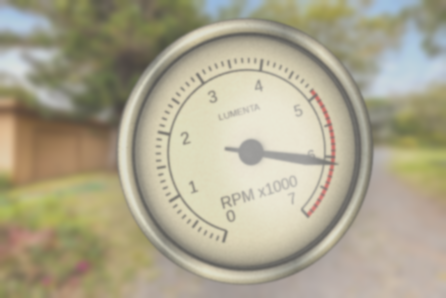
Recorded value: 6100 rpm
